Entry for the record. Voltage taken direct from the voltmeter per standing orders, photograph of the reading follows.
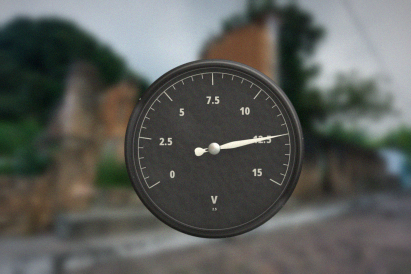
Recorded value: 12.5 V
